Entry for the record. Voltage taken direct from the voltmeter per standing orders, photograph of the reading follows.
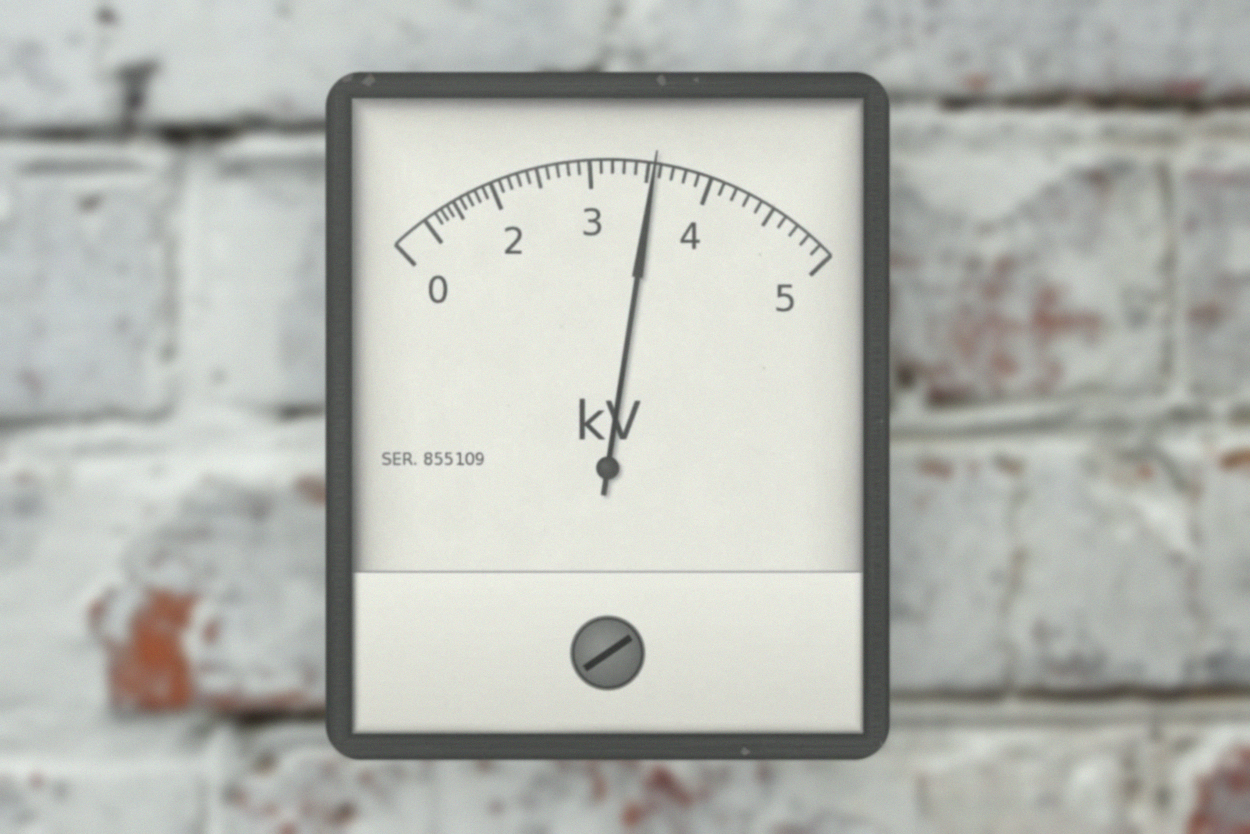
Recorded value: 3.55 kV
